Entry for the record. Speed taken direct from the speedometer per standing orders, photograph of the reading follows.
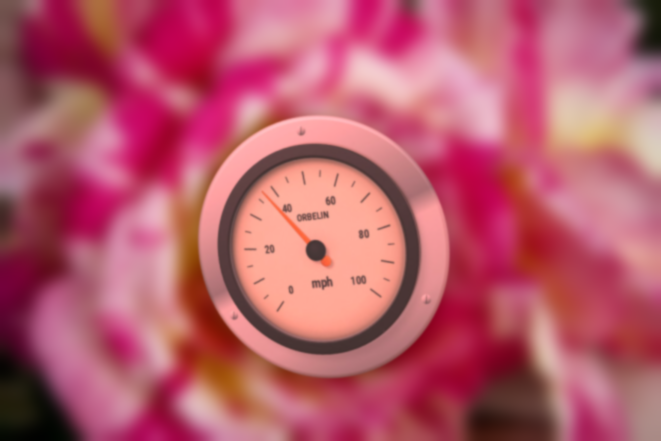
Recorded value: 37.5 mph
